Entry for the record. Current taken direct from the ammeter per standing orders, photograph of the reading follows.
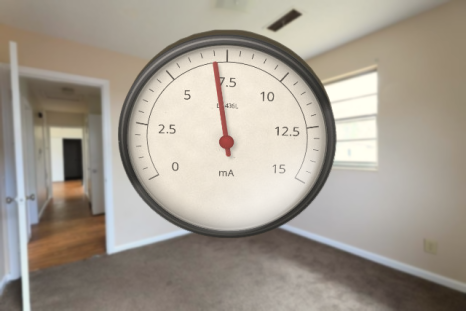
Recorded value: 7 mA
